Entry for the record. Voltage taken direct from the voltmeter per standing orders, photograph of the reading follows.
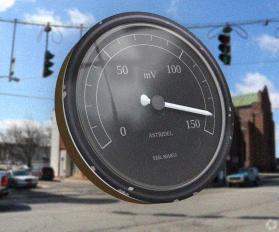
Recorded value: 140 mV
